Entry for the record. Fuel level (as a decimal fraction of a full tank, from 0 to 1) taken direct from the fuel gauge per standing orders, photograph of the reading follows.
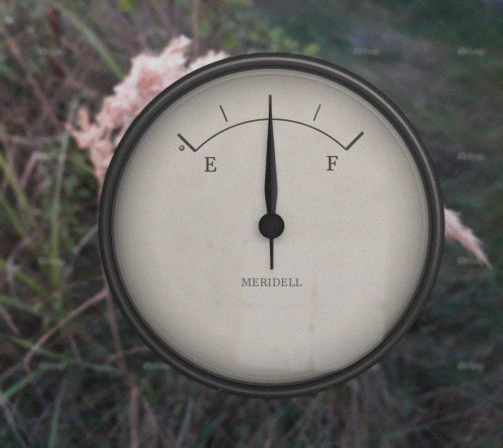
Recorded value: 0.5
